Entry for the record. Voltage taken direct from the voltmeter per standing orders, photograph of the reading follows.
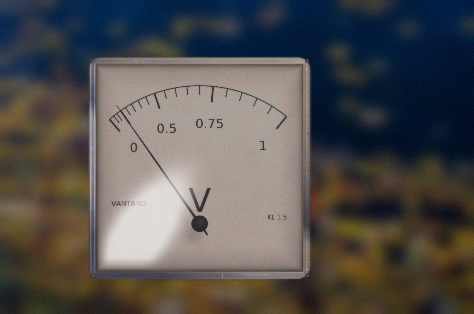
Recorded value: 0.25 V
